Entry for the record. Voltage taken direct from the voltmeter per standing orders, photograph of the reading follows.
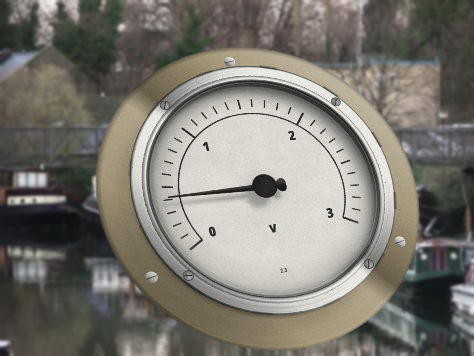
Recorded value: 0.4 V
